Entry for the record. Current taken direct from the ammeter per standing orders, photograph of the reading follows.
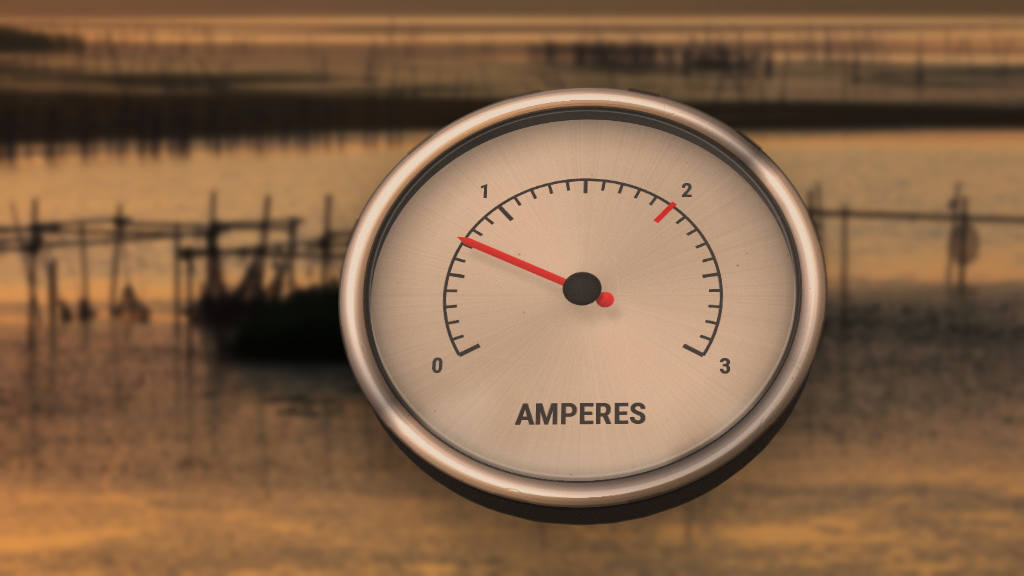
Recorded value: 0.7 A
